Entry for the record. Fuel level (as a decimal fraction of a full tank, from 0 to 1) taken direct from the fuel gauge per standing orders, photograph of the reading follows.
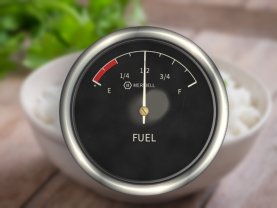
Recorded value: 0.5
